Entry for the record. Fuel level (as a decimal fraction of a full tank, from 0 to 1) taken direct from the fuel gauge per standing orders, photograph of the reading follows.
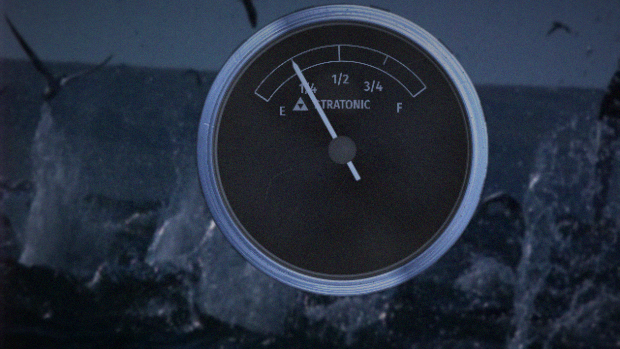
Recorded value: 0.25
